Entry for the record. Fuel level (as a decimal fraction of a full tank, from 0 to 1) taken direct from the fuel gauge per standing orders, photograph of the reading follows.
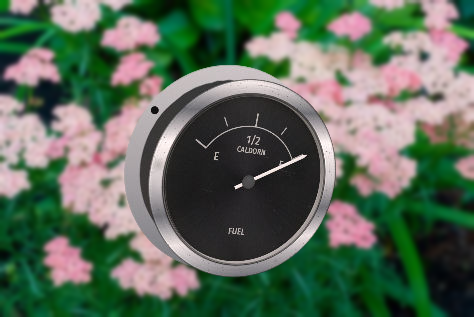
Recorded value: 1
